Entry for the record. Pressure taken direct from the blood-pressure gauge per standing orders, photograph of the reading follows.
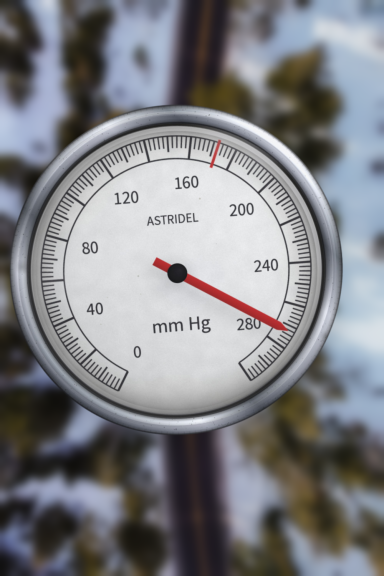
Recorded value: 272 mmHg
